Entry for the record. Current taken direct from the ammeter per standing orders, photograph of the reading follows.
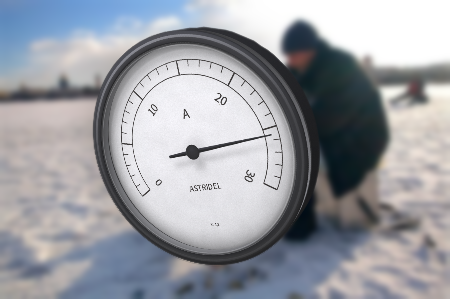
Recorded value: 25.5 A
